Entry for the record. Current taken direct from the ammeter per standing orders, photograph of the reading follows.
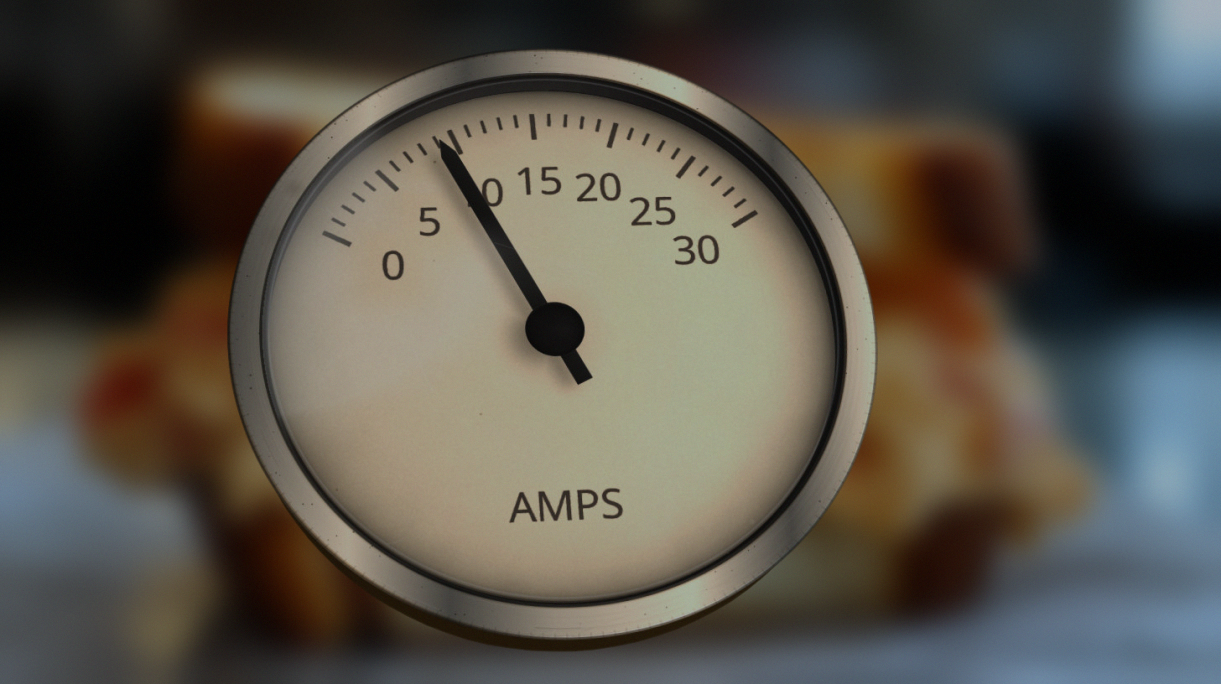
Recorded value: 9 A
